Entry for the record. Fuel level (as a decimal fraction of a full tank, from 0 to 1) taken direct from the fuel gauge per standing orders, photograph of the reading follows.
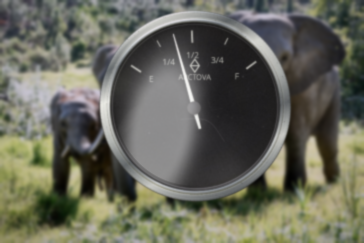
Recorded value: 0.375
